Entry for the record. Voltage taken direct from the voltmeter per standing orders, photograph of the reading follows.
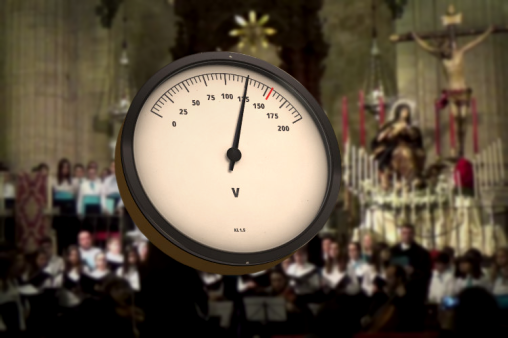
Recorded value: 125 V
